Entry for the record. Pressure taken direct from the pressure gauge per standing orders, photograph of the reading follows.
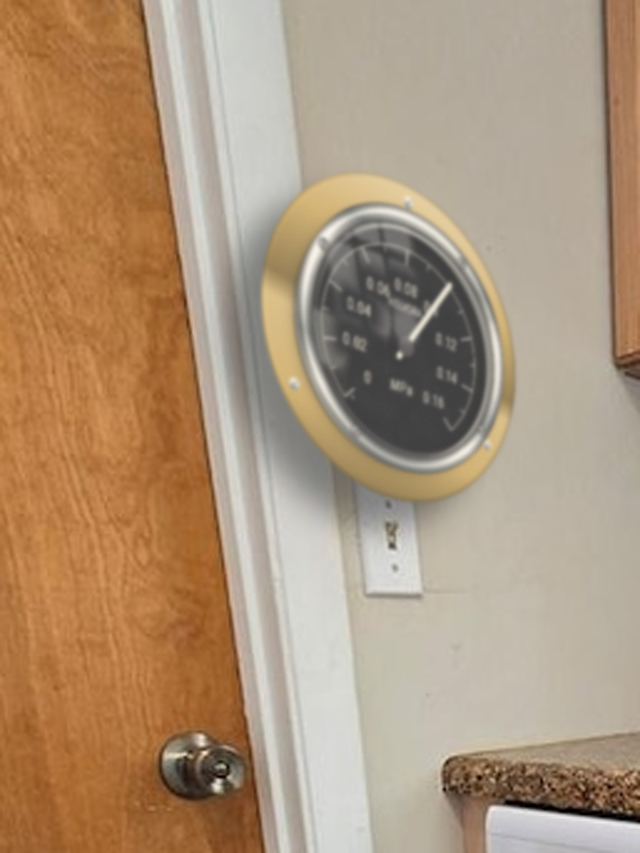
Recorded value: 0.1 MPa
